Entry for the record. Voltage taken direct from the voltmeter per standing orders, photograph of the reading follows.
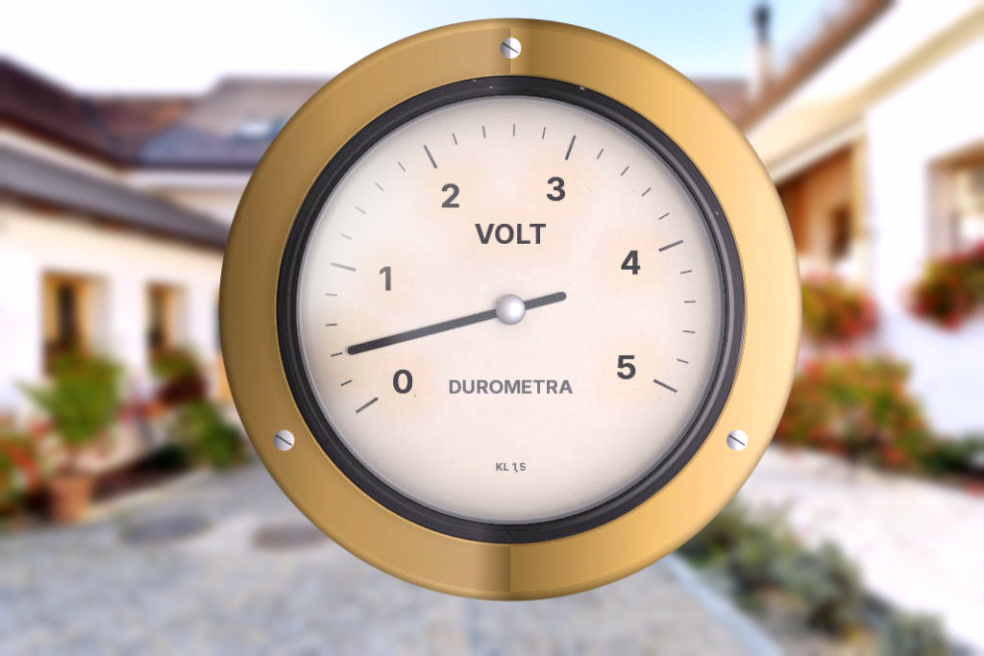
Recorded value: 0.4 V
